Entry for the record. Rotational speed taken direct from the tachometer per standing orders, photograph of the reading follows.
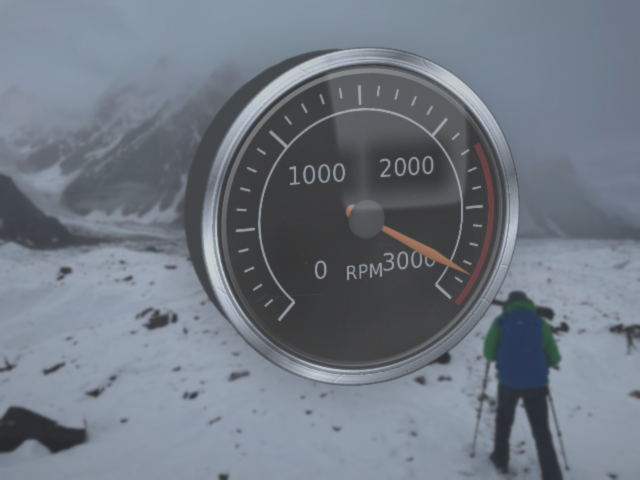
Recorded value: 2850 rpm
